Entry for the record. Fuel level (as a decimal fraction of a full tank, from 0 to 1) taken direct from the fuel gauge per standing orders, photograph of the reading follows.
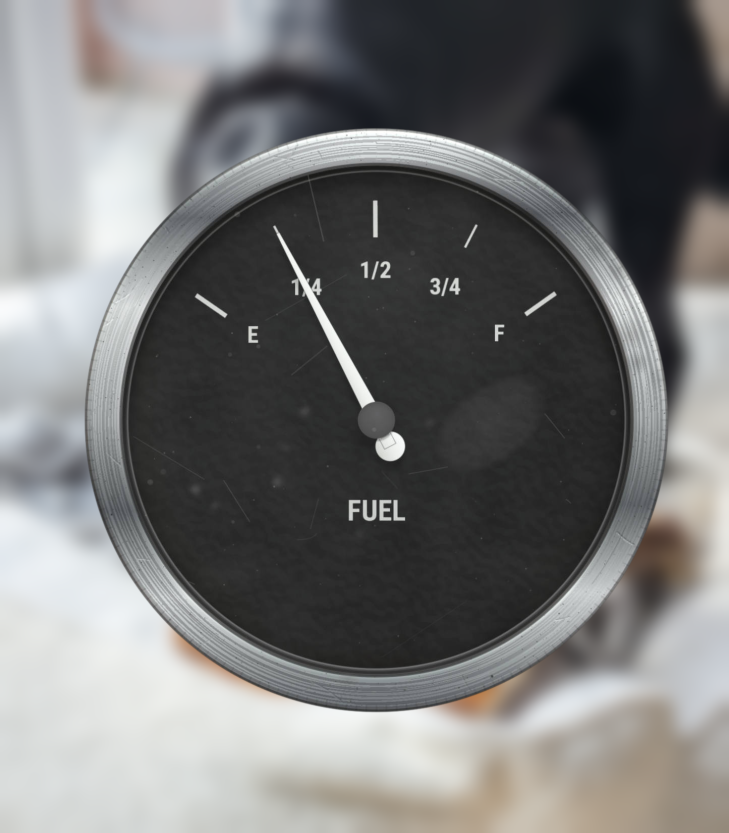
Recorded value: 0.25
